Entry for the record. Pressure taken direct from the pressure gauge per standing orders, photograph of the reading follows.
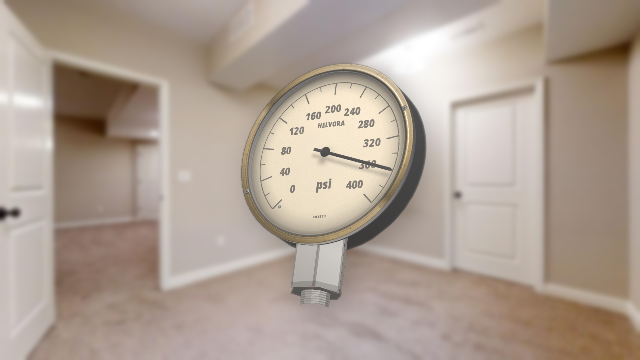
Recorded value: 360 psi
